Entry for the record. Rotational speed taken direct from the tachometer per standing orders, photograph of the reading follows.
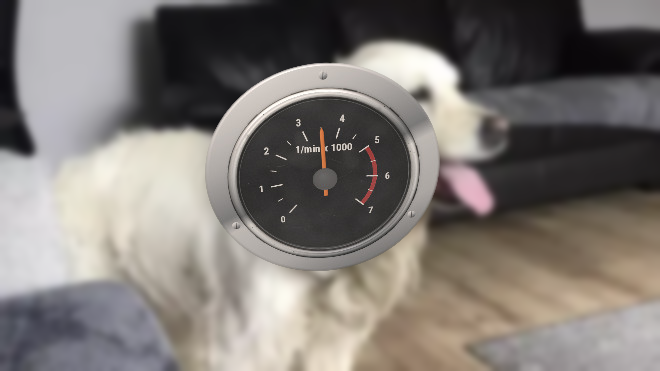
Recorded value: 3500 rpm
